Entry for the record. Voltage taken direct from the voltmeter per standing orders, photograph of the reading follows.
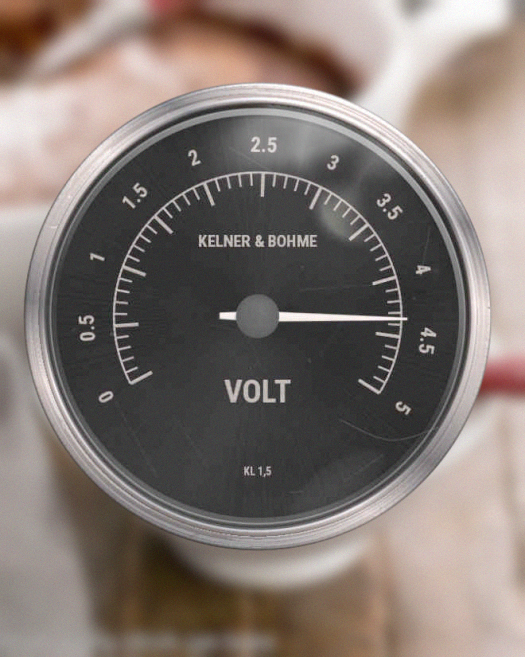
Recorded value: 4.35 V
